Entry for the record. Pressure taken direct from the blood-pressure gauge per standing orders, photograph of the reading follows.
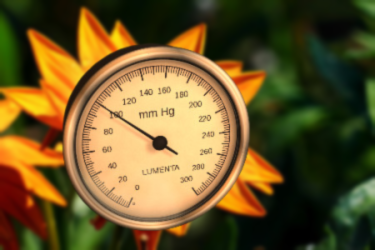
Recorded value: 100 mmHg
